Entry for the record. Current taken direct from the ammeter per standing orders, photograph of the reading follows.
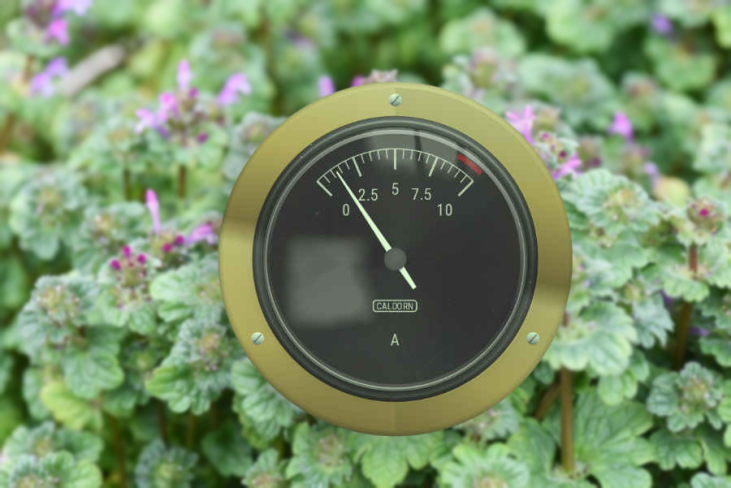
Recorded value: 1.25 A
